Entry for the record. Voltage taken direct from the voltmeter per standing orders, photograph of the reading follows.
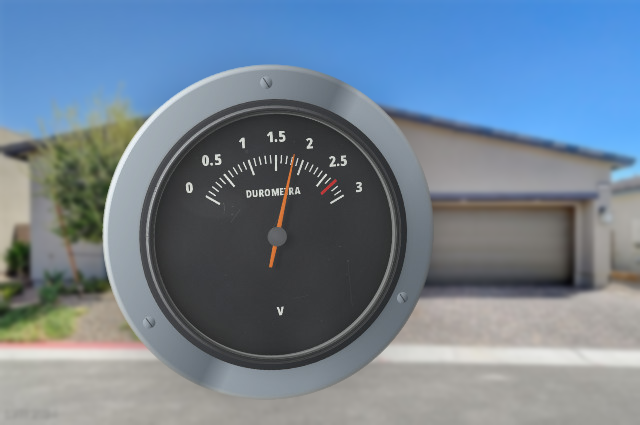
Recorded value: 1.8 V
